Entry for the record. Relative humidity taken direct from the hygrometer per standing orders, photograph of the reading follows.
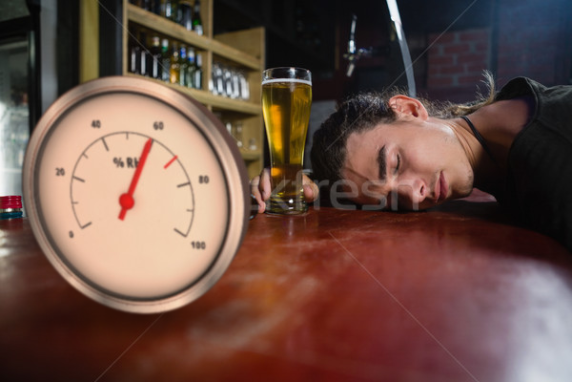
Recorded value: 60 %
